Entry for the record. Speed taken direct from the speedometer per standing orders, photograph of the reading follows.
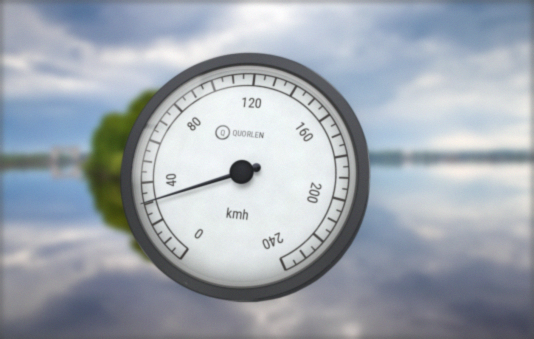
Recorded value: 30 km/h
